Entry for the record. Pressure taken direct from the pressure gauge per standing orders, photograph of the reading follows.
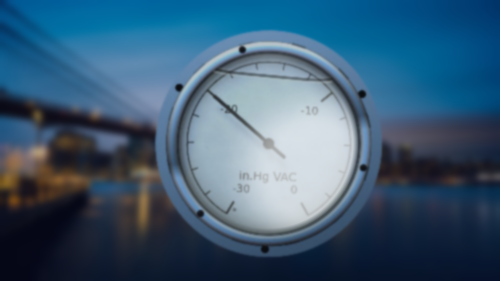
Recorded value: -20 inHg
